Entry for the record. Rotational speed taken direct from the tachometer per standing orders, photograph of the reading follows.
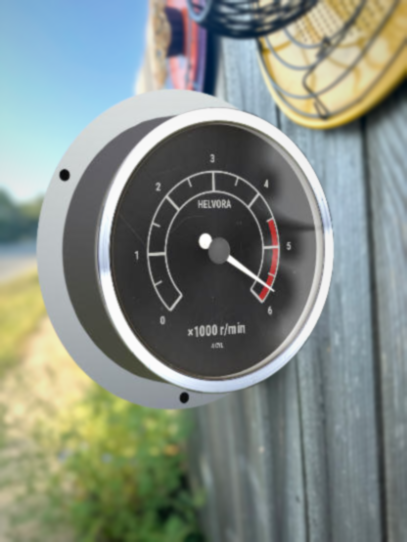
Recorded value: 5750 rpm
